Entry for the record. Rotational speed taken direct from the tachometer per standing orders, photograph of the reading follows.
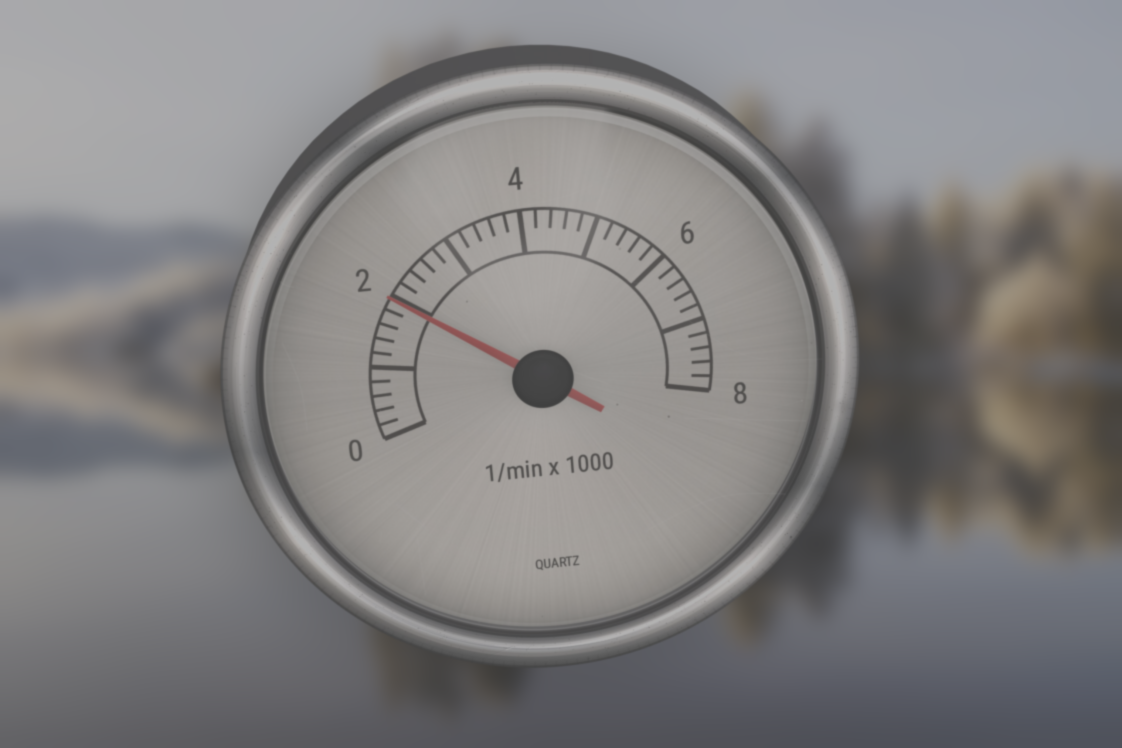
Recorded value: 2000 rpm
